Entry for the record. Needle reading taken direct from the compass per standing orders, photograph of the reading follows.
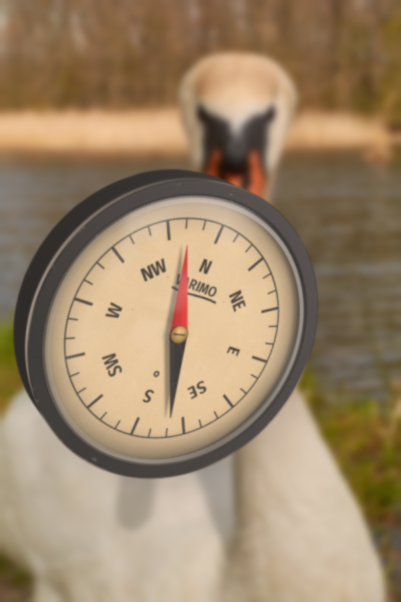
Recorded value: 340 °
